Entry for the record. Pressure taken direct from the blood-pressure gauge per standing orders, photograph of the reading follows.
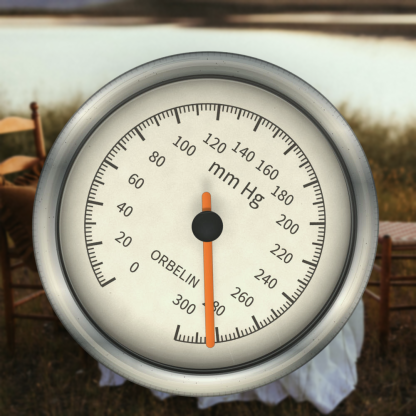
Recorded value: 284 mmHg
